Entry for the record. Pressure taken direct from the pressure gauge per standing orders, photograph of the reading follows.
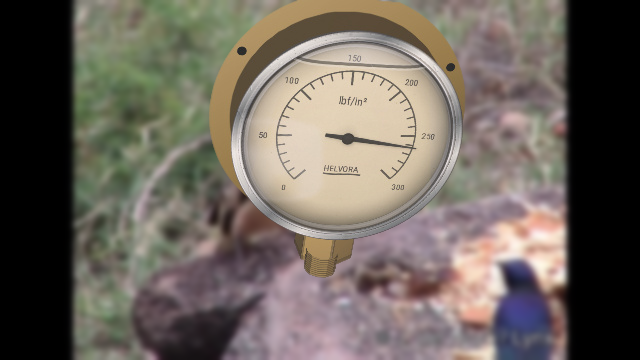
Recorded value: 260 psi
